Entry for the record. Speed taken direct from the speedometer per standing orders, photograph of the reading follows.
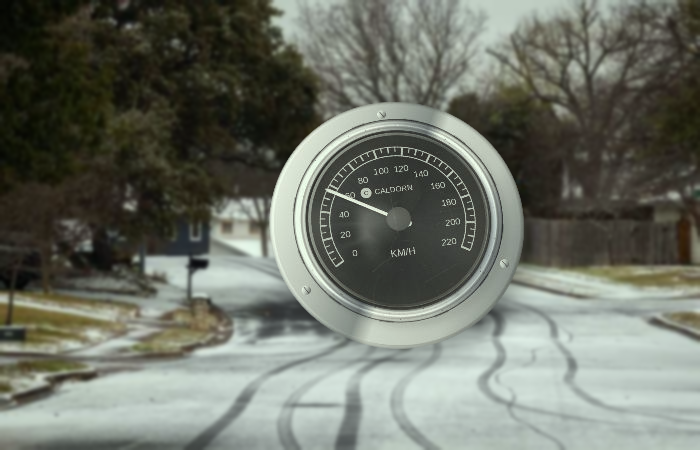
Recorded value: 55 km/h
